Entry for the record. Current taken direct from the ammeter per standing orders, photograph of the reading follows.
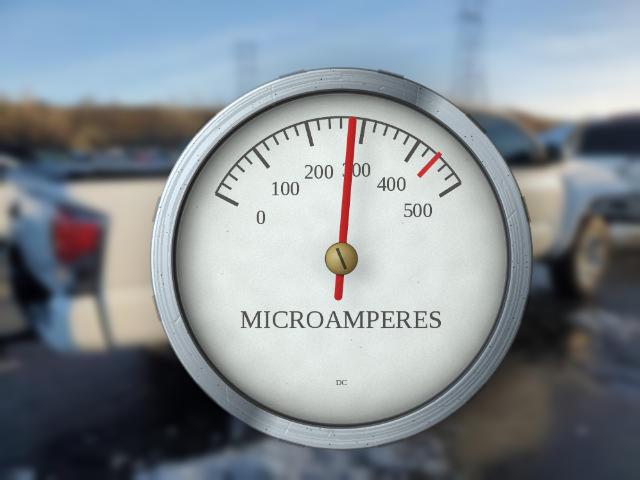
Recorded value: 280 µA
